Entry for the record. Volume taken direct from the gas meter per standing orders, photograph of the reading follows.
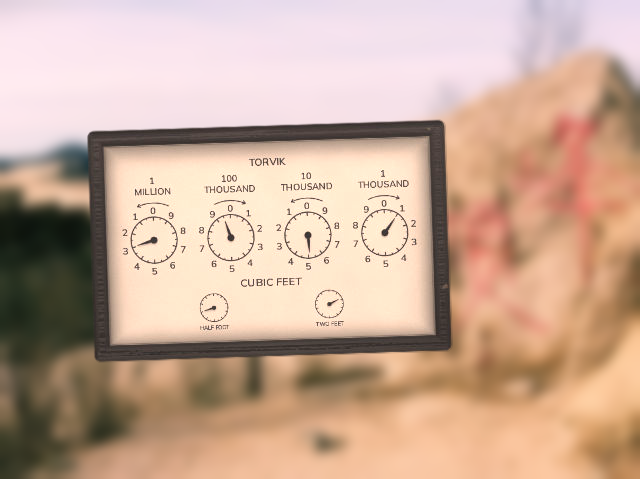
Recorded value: 295100 ft³
